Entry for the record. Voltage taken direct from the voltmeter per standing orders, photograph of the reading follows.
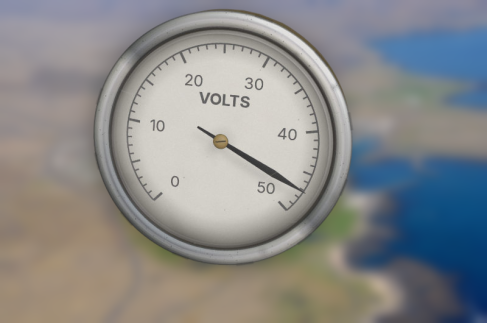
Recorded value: 47 V
